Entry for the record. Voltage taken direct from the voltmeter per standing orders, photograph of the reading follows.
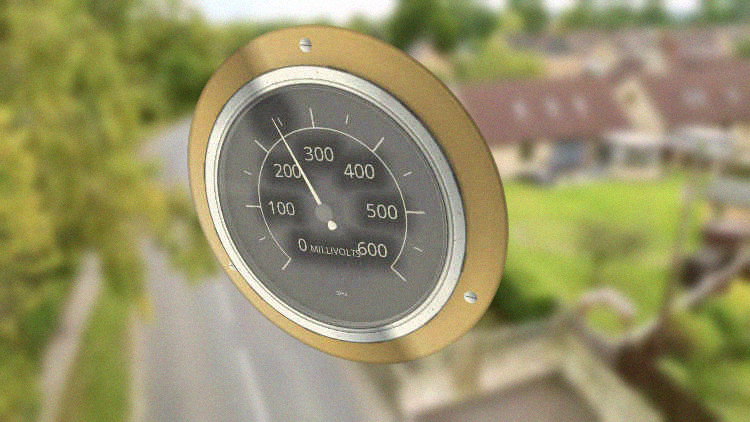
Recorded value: 250 mV
